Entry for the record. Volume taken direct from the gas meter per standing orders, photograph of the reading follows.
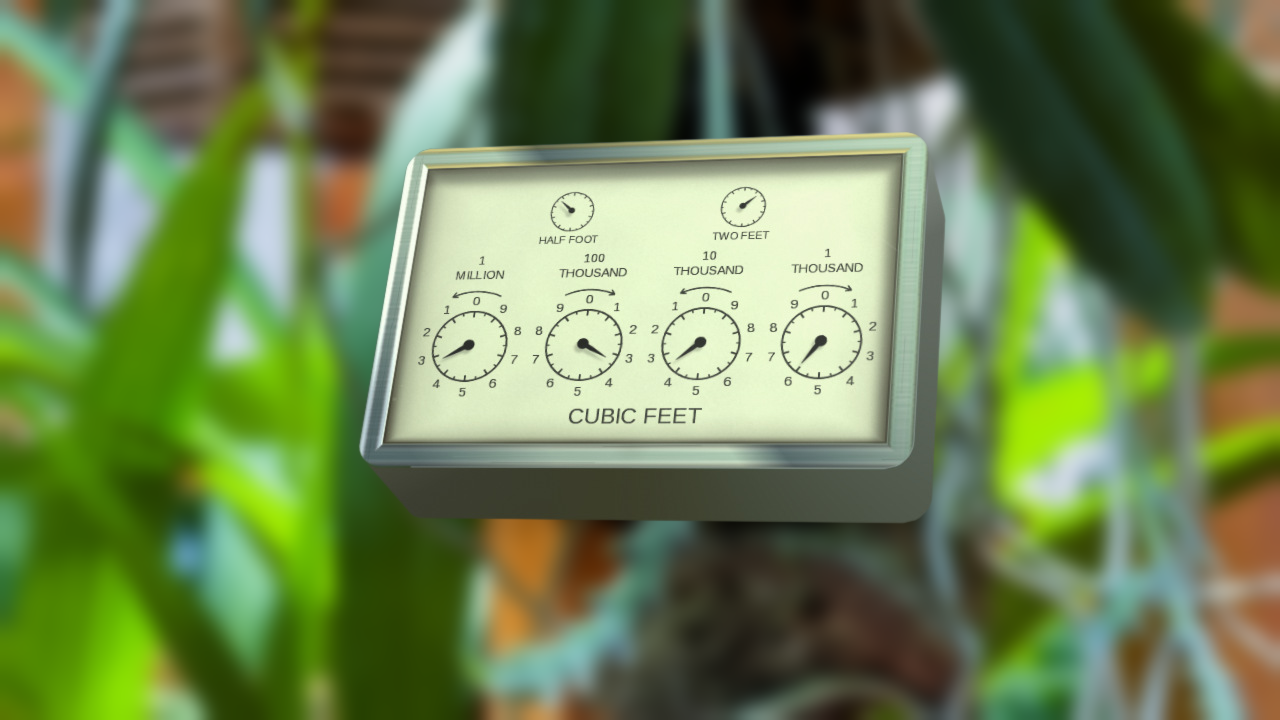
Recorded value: 333600 ft³
